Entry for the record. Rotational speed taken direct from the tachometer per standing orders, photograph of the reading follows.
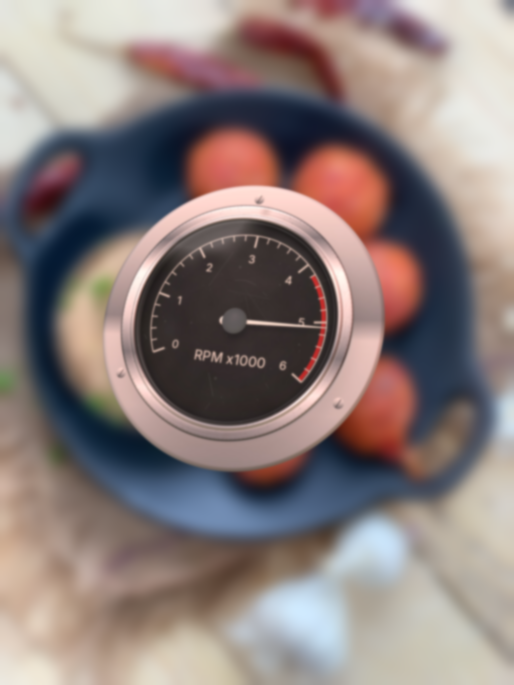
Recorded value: 5100 rpm
